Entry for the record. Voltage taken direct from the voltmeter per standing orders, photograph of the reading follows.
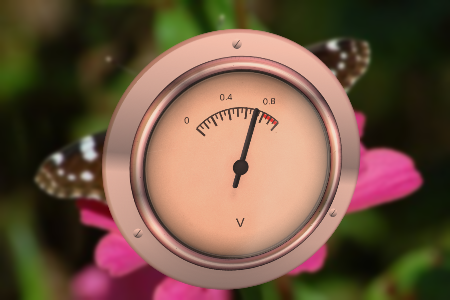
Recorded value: 0.7 V
